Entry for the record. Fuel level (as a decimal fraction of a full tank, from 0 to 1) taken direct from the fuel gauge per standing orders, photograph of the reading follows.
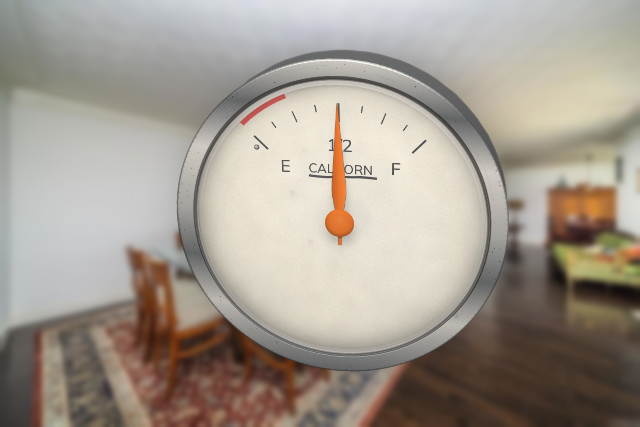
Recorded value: 0.5
